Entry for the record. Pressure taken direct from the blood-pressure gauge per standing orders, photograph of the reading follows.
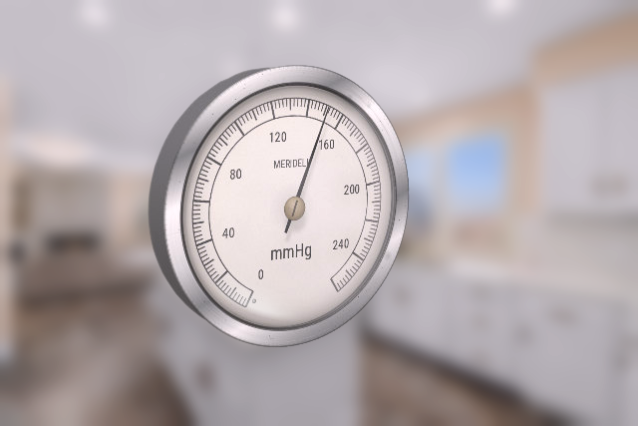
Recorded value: 150 mmHg
